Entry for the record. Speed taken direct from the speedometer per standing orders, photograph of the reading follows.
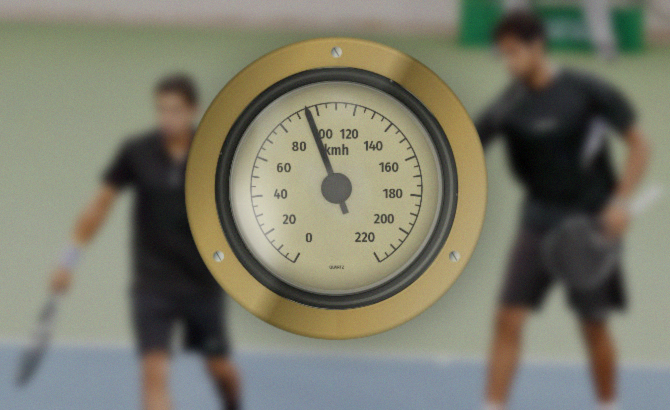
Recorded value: 95 km/h
